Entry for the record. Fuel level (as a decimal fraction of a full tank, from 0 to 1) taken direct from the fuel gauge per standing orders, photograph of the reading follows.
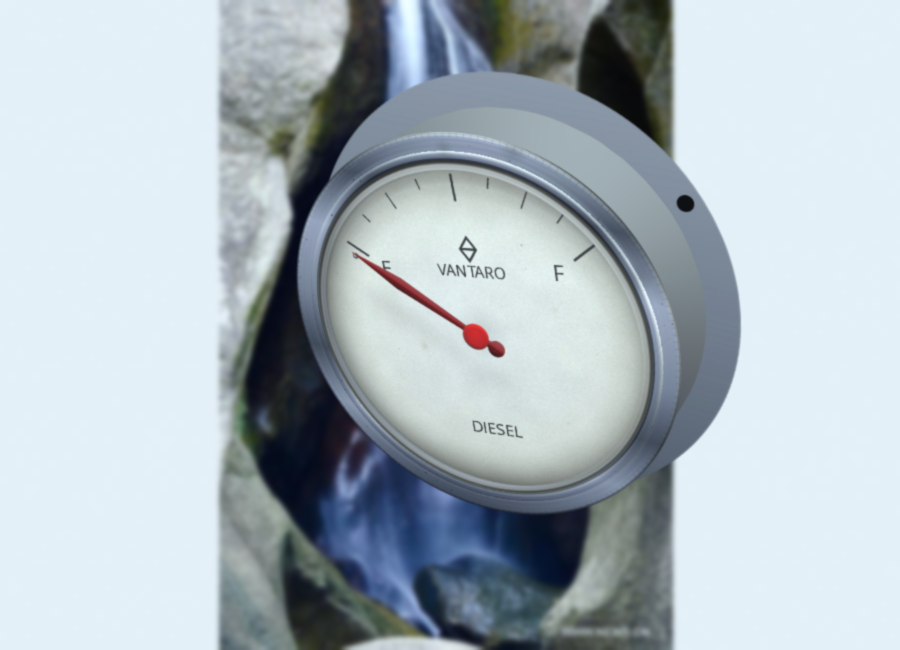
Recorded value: 0
